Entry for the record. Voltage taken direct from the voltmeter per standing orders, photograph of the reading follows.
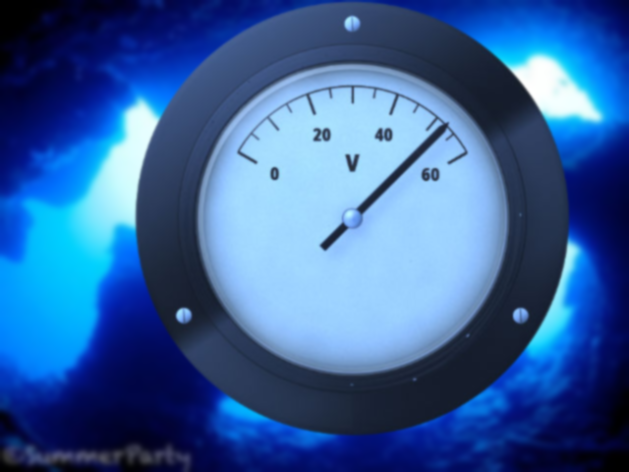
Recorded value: 52.5 V
